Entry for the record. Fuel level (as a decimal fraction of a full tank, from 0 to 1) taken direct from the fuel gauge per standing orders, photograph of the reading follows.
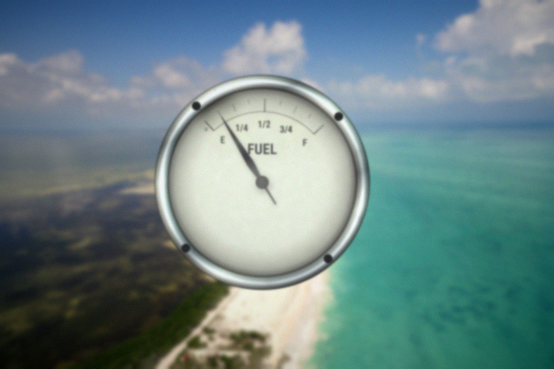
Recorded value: 0.125
